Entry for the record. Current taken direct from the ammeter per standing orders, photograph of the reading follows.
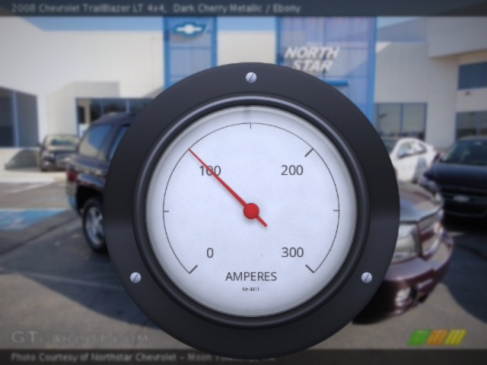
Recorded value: 100 A
